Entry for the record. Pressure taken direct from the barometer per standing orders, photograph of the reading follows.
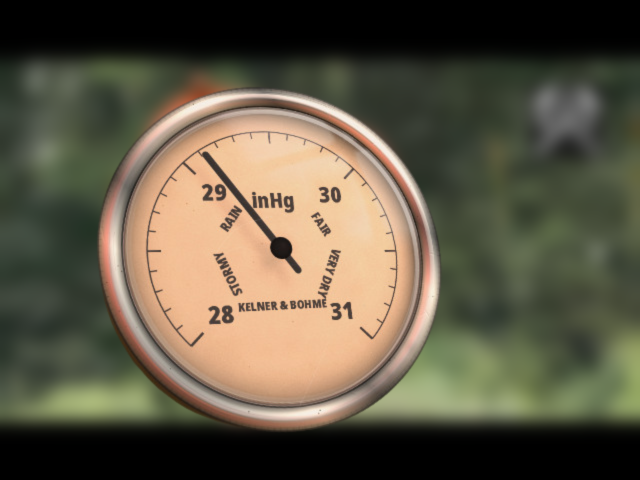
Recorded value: 29.1 inHg
